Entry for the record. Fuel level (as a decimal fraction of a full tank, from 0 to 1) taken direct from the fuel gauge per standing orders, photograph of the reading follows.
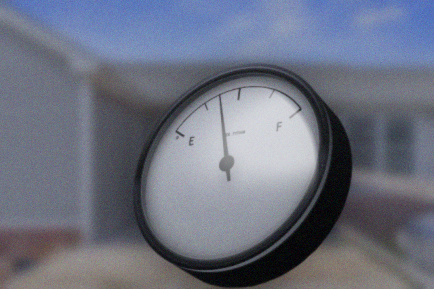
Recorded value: 0.375
